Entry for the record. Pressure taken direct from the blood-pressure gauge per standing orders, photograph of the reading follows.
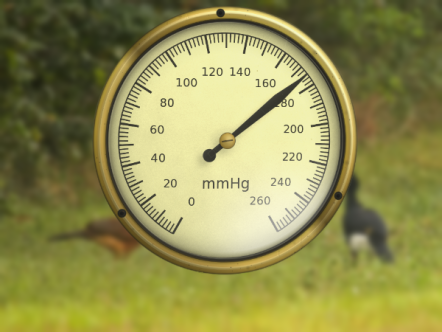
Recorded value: 174 mmHg
